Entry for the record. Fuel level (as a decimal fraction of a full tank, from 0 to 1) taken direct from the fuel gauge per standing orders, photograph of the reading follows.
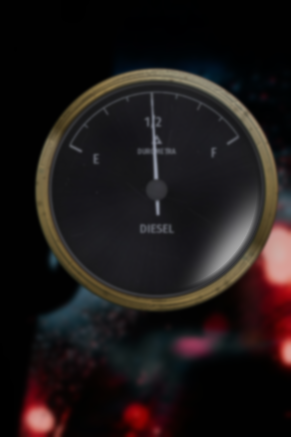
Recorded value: 0.5
